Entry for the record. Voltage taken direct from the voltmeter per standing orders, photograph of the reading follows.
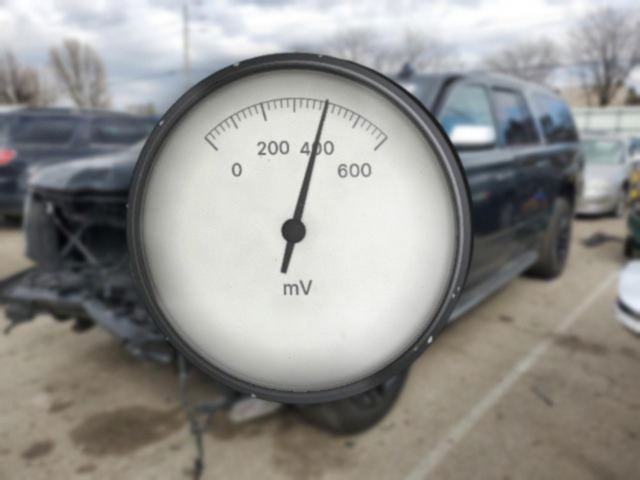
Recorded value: 400 mV
